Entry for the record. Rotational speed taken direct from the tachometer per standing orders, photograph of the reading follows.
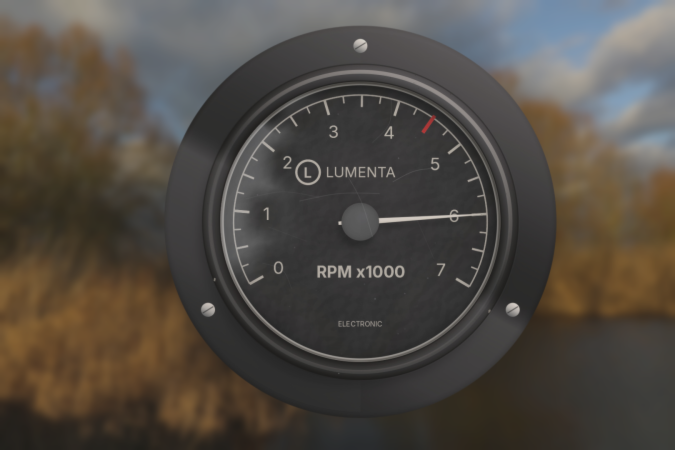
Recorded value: 6000 rpm
